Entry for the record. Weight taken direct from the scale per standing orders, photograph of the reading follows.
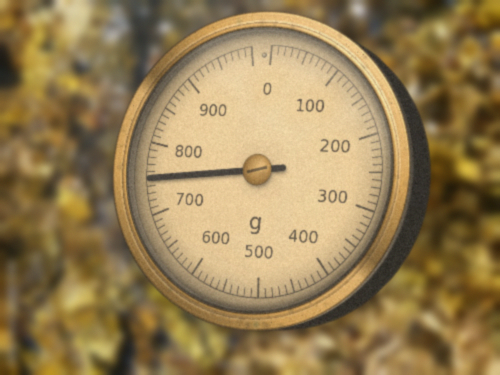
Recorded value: 750 g
